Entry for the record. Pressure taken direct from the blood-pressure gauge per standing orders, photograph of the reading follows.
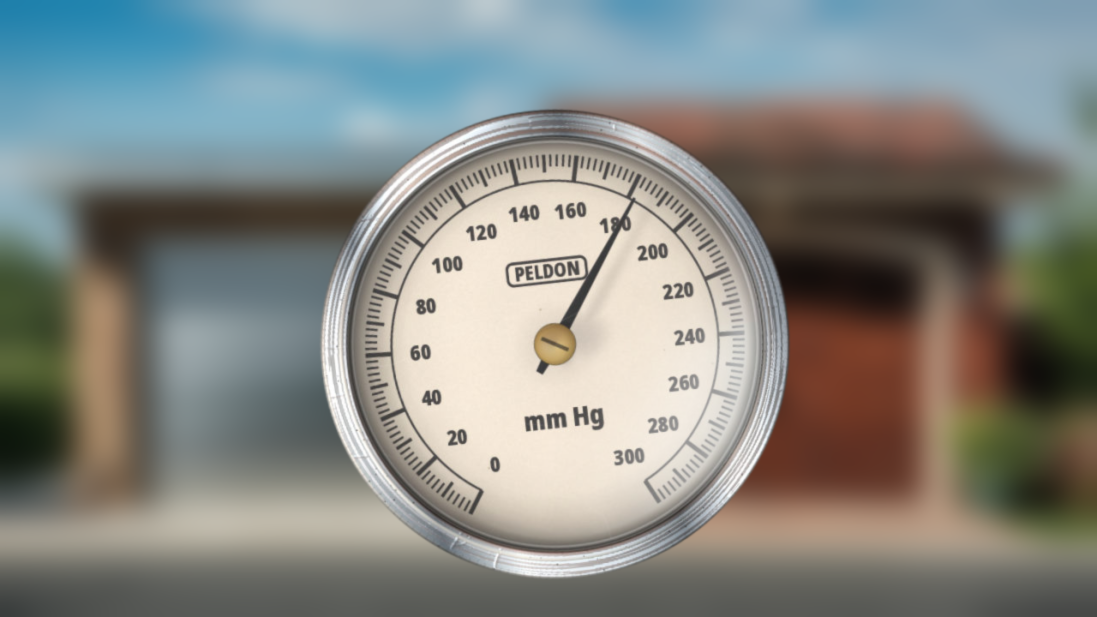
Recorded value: 182 mmHg
